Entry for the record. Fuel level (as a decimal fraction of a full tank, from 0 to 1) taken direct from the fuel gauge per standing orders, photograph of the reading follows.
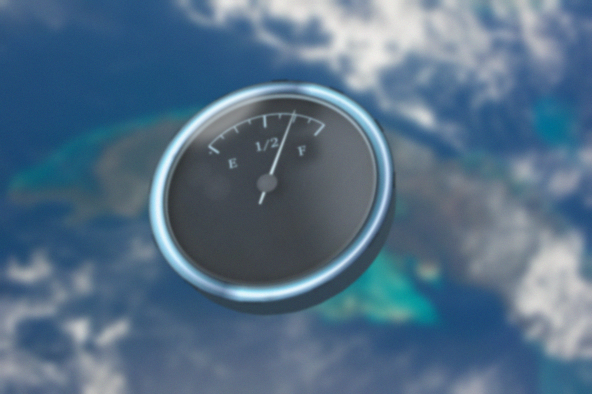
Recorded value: 0.75
